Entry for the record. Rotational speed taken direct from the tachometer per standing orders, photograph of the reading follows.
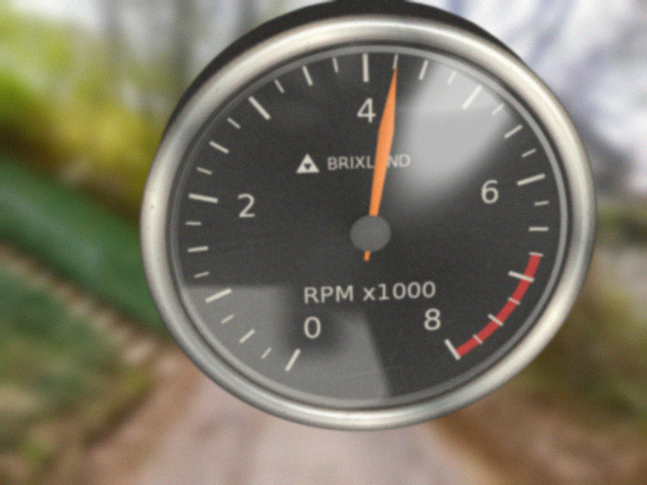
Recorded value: 4250 rpm
